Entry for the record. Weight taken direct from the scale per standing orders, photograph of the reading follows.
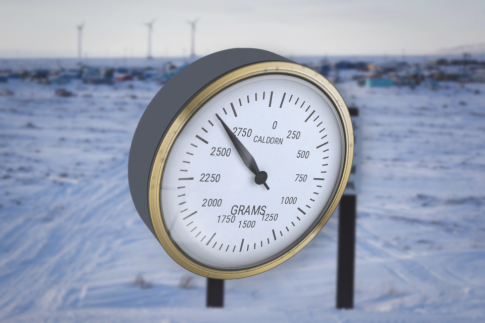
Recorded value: 2650 g
